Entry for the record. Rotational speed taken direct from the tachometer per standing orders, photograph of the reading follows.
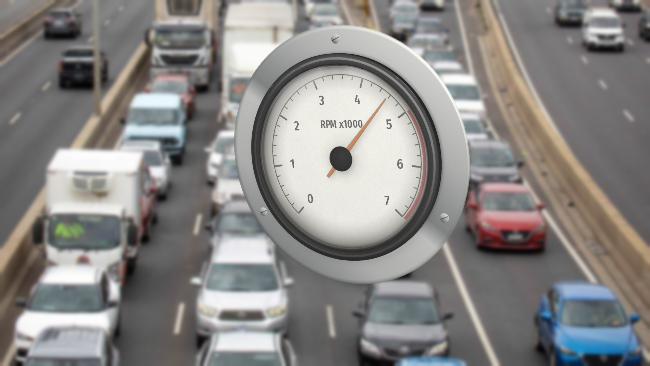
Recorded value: 4600 rpm
